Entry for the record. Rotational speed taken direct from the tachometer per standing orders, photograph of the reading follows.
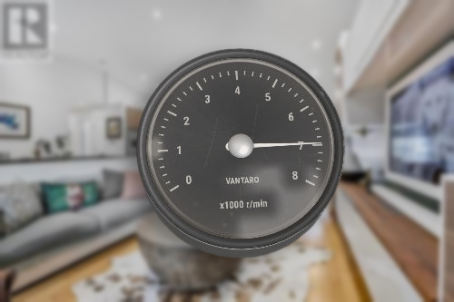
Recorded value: 7000 rpm
